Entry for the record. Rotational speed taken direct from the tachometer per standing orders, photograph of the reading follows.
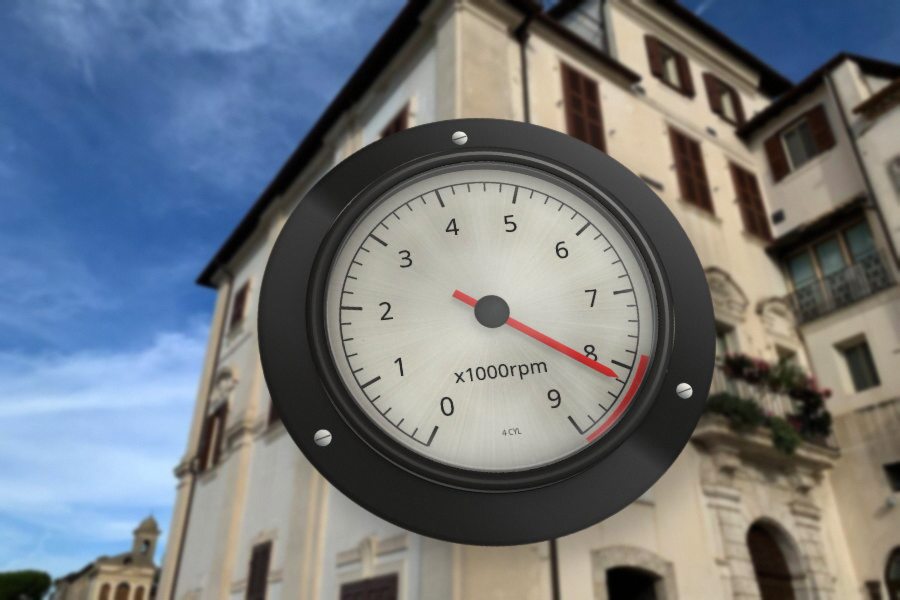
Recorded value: 8200 rpm
